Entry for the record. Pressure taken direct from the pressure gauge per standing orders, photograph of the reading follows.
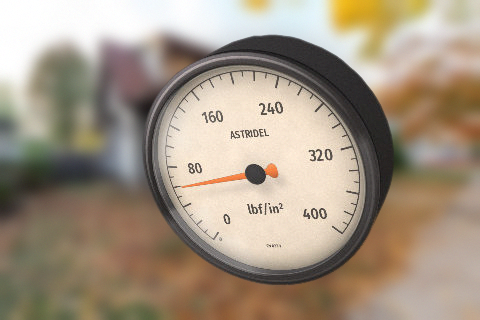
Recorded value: 60 psi
